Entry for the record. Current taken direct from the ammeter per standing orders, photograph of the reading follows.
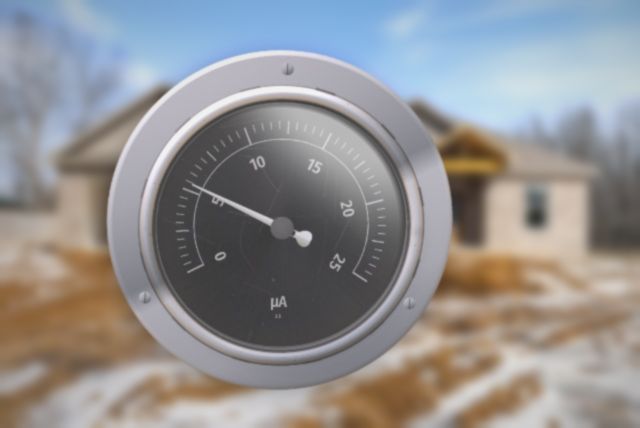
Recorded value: 5.5 µA
